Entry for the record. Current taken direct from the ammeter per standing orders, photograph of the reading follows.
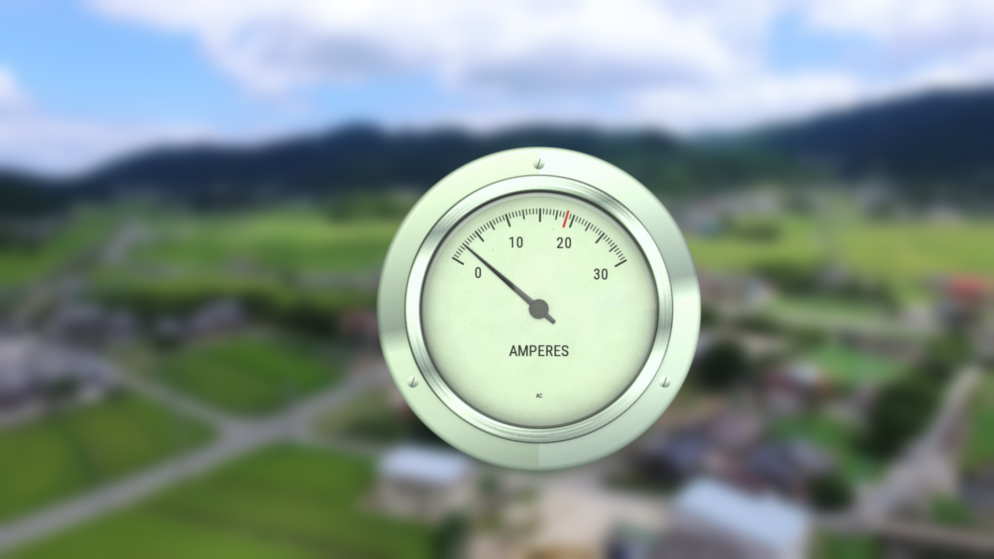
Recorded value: 2.5 A
